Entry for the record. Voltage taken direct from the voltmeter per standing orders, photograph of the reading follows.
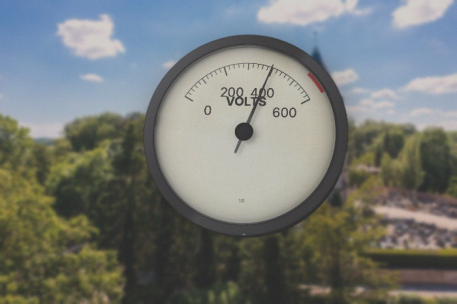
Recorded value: 400 V
